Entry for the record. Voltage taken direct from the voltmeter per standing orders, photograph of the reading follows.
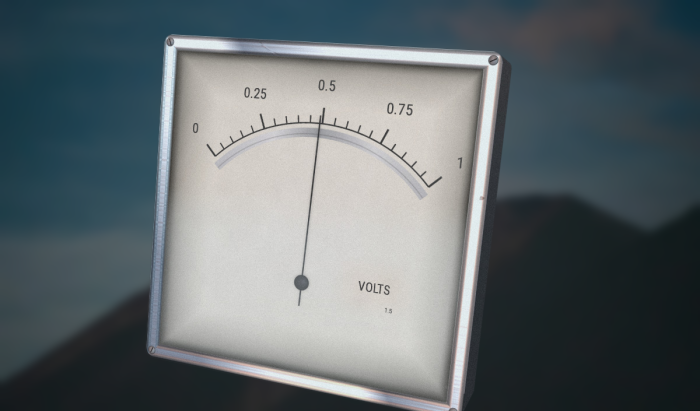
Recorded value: 0.5 V
